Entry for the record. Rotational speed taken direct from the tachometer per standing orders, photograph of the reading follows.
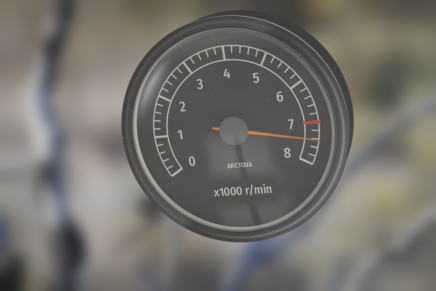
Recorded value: 7400 rpm
